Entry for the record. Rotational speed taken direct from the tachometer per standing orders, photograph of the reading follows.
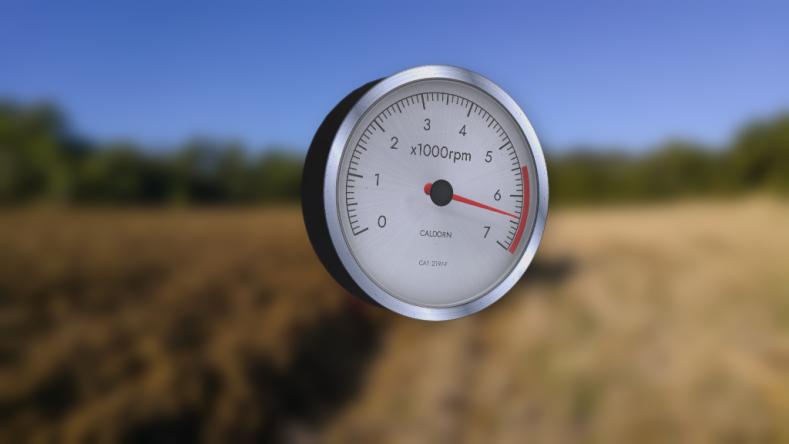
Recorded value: 6400 rpm
